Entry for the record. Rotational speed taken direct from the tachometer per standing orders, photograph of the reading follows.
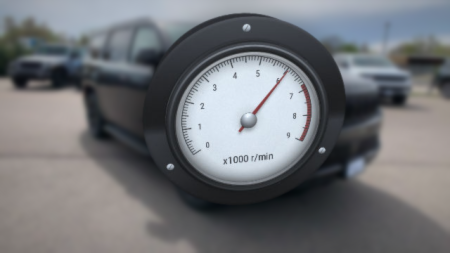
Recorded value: 6000 rpm
